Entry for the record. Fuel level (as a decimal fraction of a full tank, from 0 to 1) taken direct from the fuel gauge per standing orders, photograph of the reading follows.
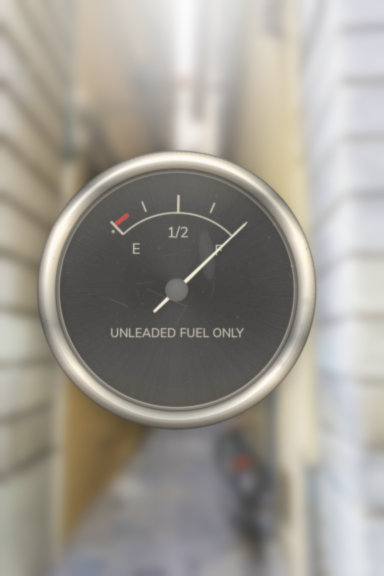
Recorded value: 1
